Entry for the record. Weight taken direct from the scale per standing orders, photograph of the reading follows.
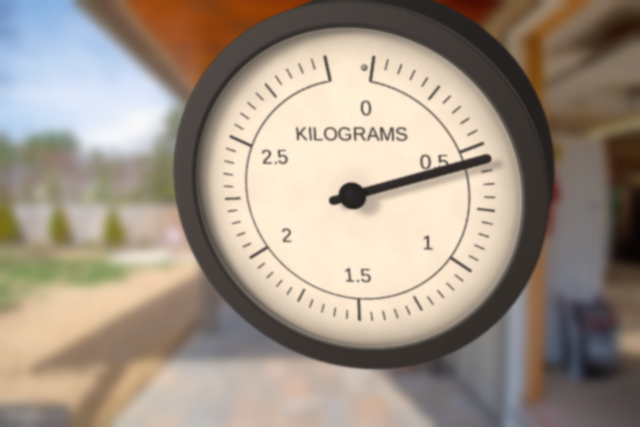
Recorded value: 0.55 kg
